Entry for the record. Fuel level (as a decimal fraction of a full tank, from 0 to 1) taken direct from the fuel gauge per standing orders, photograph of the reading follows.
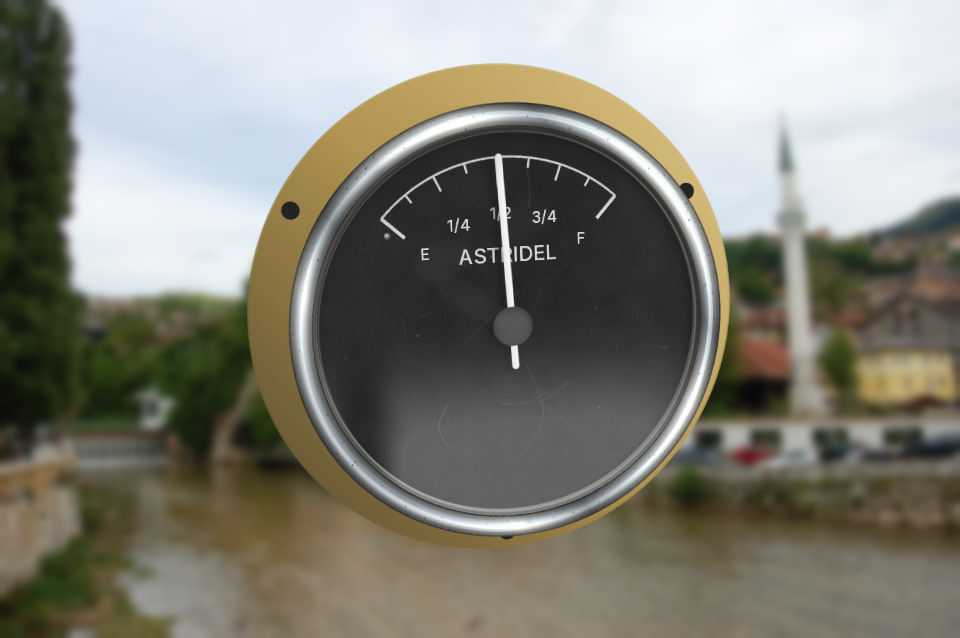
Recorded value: 0.5
